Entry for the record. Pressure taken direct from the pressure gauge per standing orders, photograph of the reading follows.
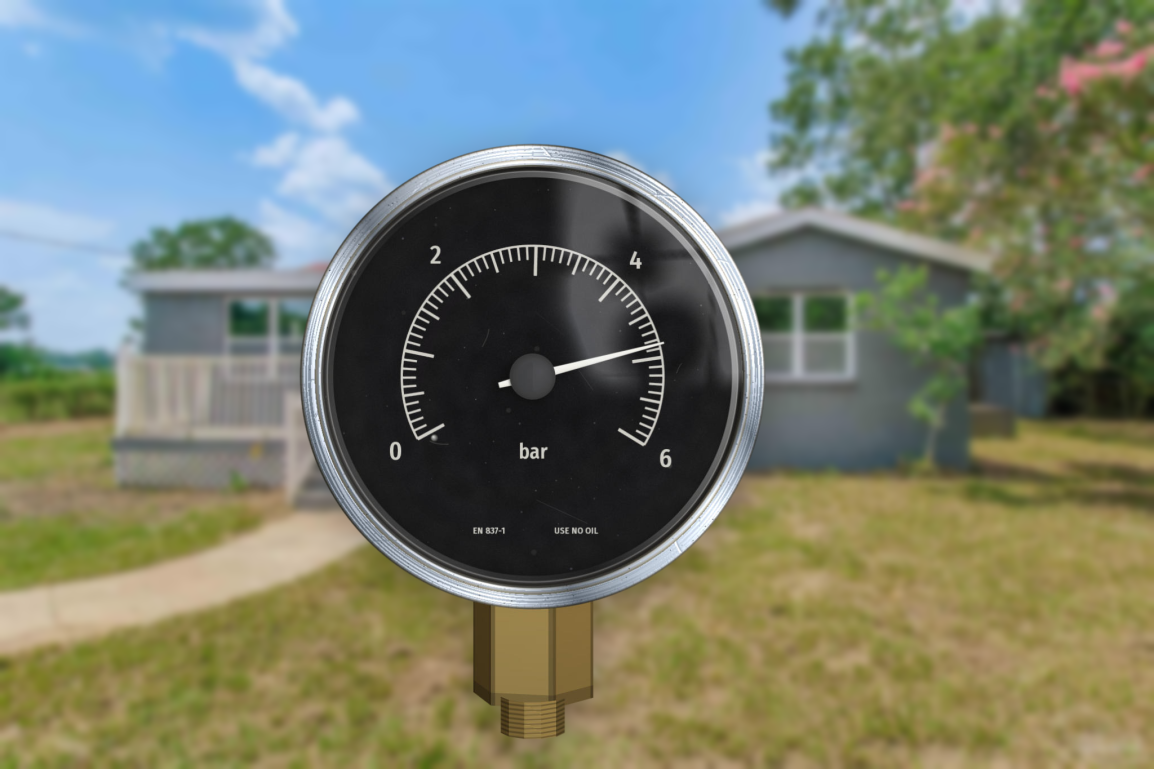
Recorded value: 4.85 bar
